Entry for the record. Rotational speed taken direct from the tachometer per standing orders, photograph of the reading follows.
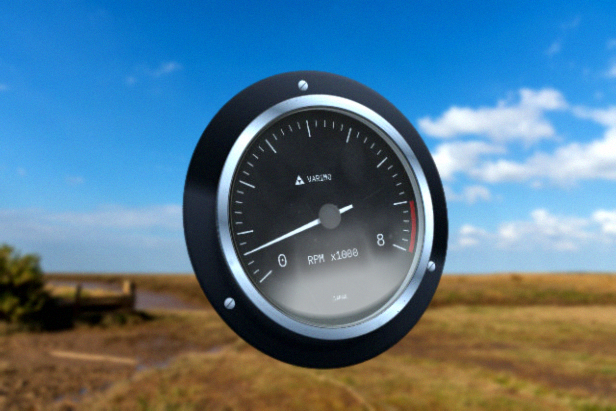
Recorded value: 600 rpm
